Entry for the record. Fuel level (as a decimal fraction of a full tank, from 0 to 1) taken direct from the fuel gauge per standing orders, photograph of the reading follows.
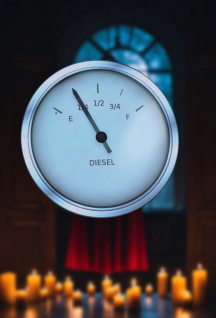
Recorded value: 0.25
